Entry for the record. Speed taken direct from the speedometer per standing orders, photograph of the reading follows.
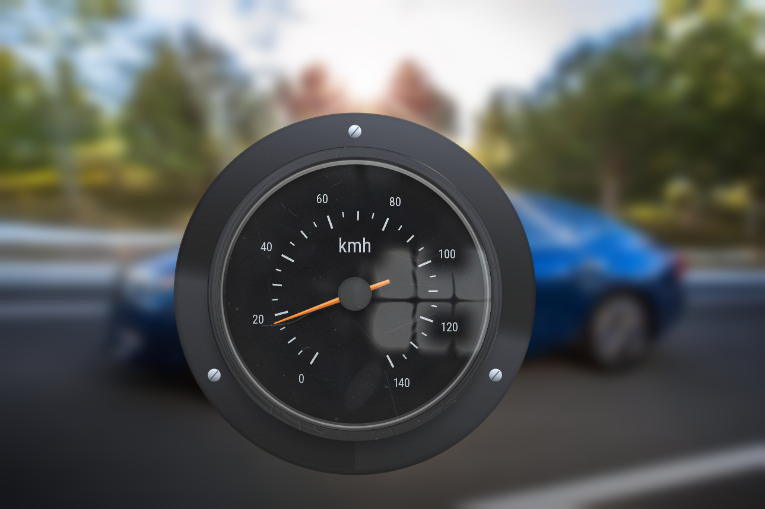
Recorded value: 17.5 km/h
